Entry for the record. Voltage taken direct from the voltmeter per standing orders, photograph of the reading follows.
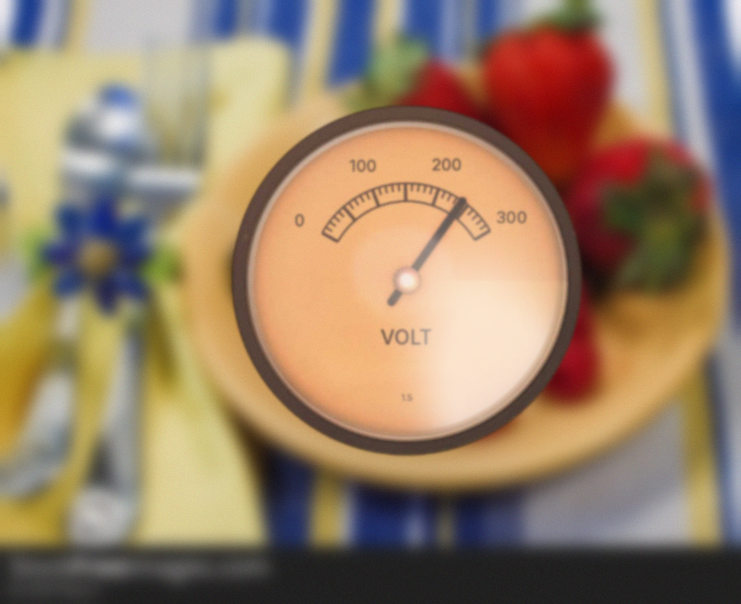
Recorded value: 240 V
